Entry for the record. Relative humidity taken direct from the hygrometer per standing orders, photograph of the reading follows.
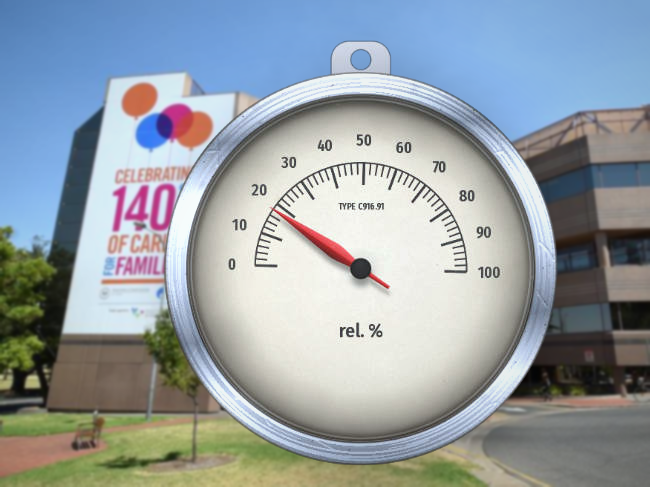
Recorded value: 18 %
